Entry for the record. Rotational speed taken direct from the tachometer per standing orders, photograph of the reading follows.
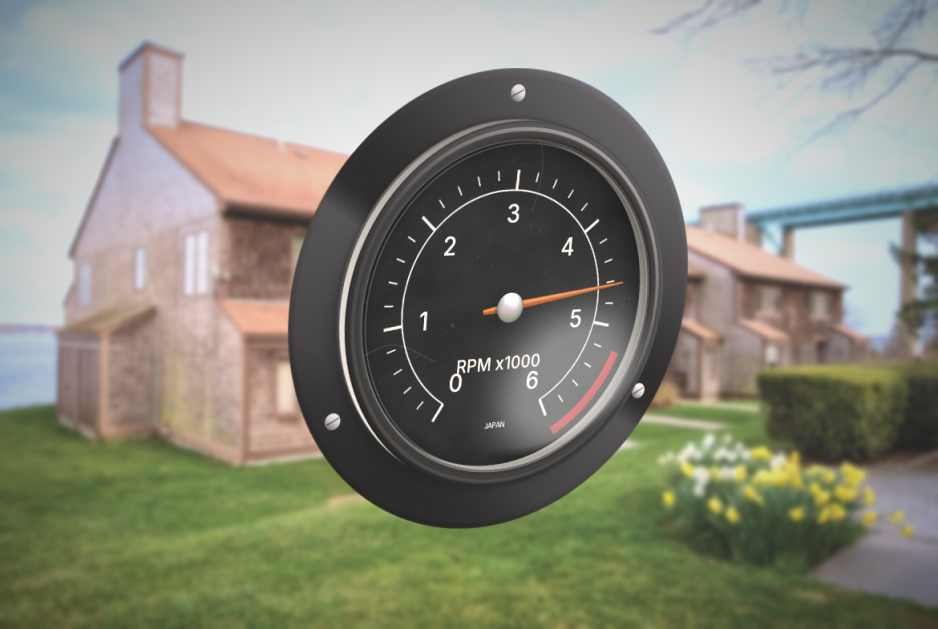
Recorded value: 4600 rpm
